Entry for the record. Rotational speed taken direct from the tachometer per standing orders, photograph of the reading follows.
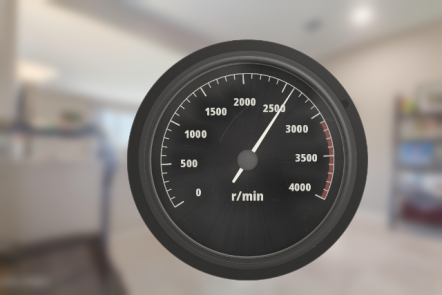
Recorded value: 2600 rpm
